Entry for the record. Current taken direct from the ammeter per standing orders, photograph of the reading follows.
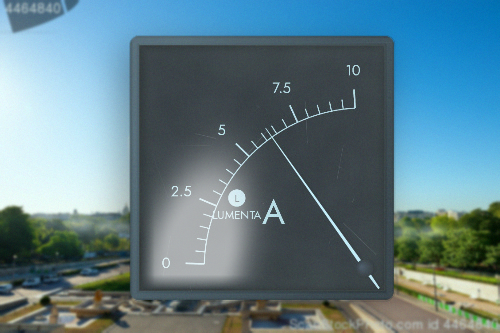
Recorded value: 6.25 A
